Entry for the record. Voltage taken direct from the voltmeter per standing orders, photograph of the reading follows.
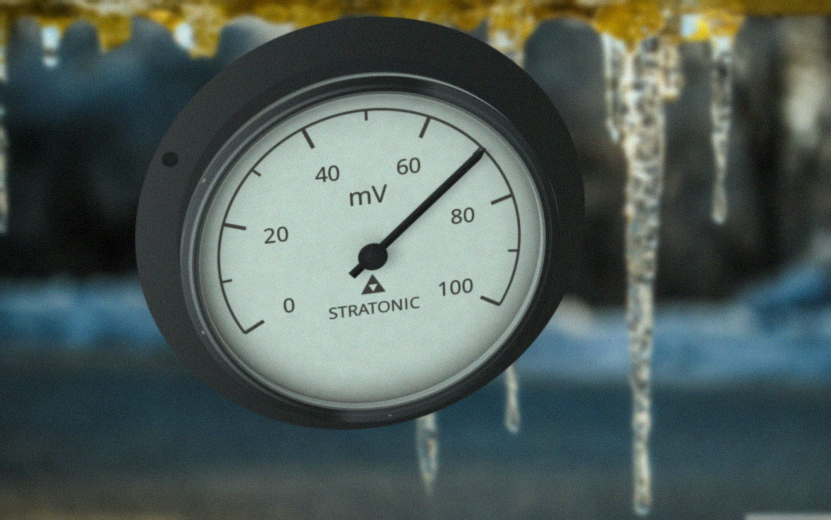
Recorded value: 70 mV
